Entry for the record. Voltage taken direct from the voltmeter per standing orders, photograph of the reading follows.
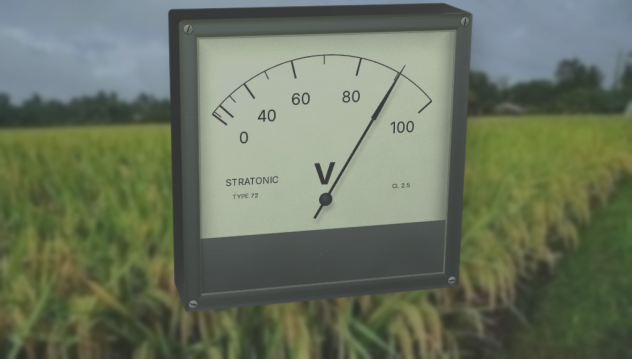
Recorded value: 90 V
